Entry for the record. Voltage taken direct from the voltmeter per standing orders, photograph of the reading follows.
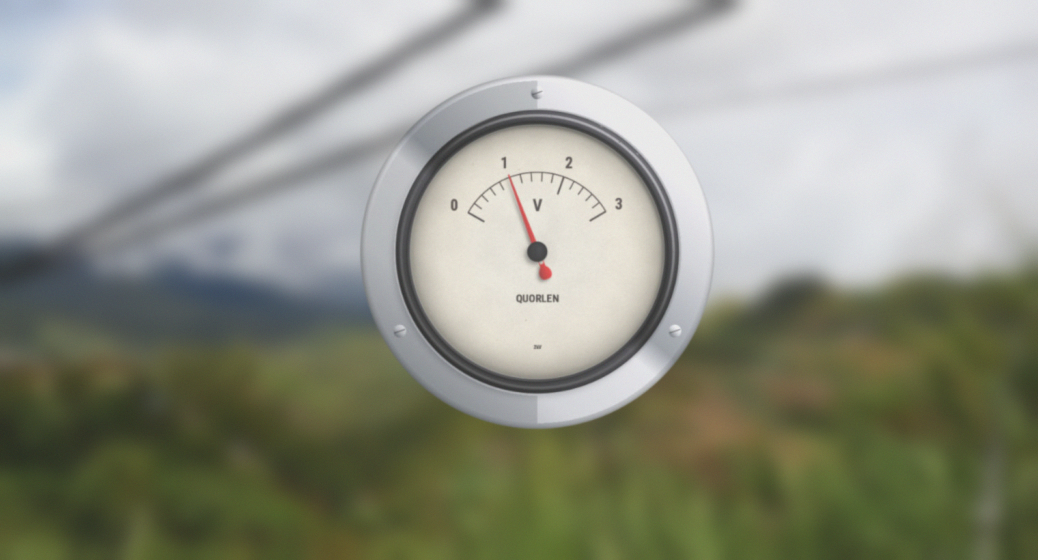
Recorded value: 1 V
